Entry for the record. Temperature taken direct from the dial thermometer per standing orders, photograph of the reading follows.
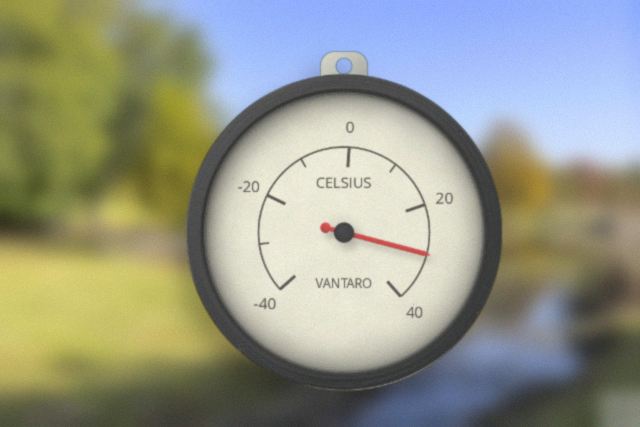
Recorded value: 30 °C
